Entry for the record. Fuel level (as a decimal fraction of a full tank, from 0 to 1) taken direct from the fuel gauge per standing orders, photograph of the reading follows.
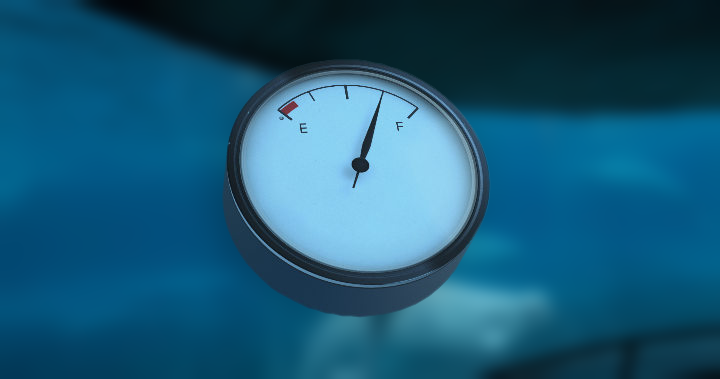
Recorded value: 0.75
